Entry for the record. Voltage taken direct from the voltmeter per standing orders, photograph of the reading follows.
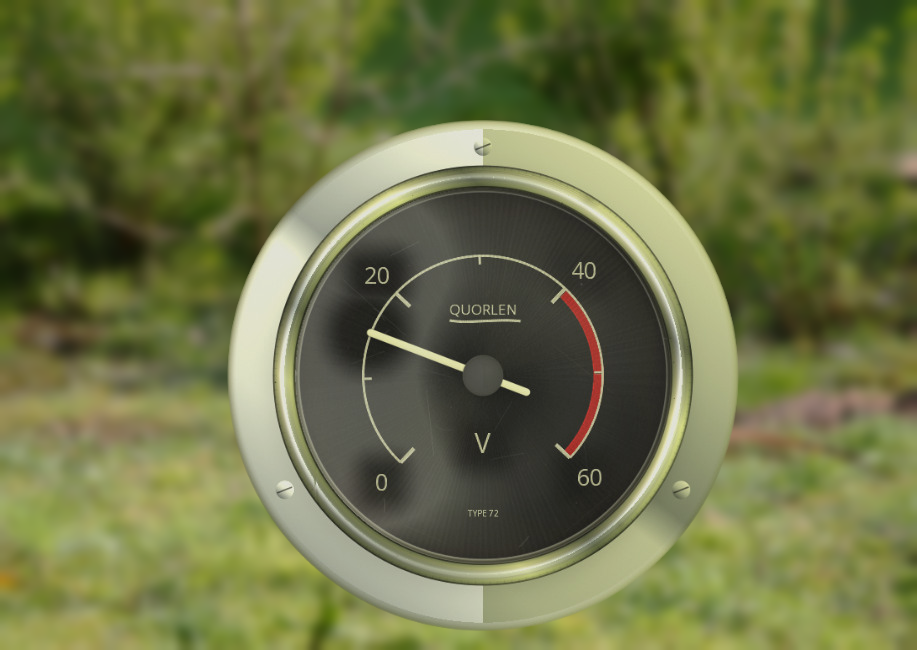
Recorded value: 15 V
